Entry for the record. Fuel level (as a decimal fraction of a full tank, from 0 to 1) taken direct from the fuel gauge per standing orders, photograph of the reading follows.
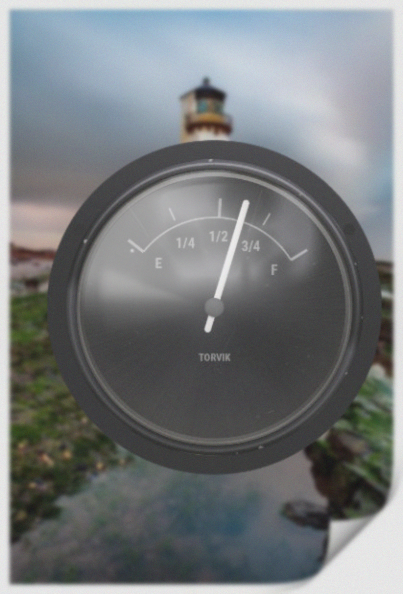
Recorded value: 0.625
